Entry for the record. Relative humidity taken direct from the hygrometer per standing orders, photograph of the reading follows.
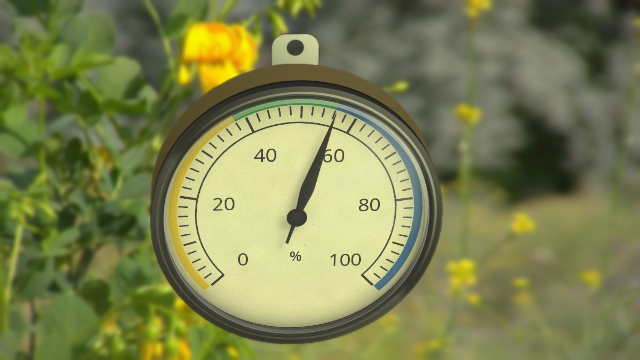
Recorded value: 56 %
